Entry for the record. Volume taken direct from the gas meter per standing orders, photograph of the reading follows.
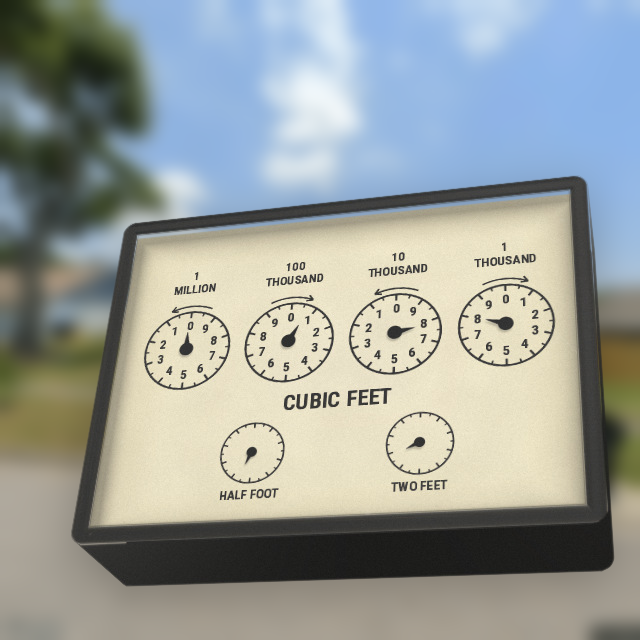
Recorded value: 7800 ft³
